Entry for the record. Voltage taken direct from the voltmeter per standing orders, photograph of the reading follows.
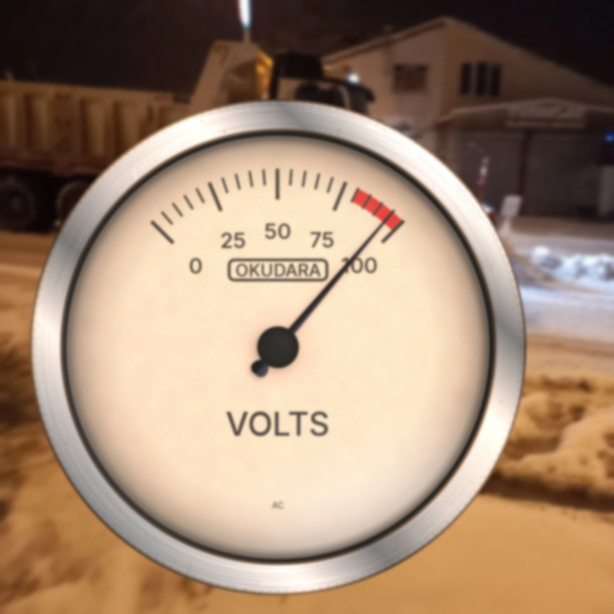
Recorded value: 95 V
